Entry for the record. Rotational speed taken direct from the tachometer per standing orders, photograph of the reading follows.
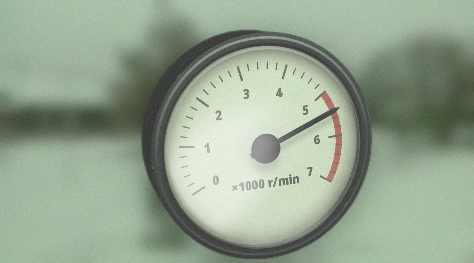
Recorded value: 5400 rpm
